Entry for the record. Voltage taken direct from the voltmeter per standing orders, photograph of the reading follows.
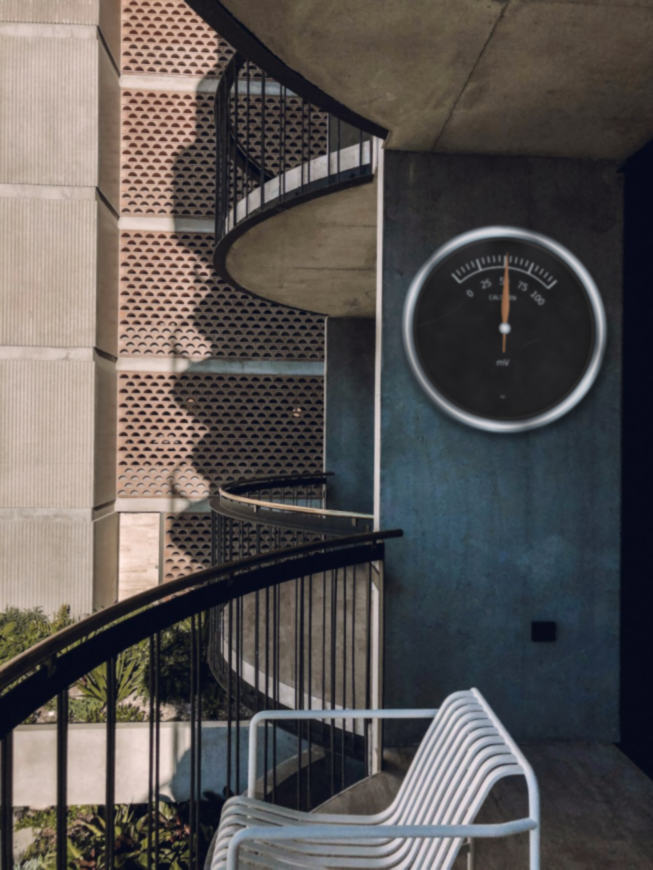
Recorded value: 50 mV
